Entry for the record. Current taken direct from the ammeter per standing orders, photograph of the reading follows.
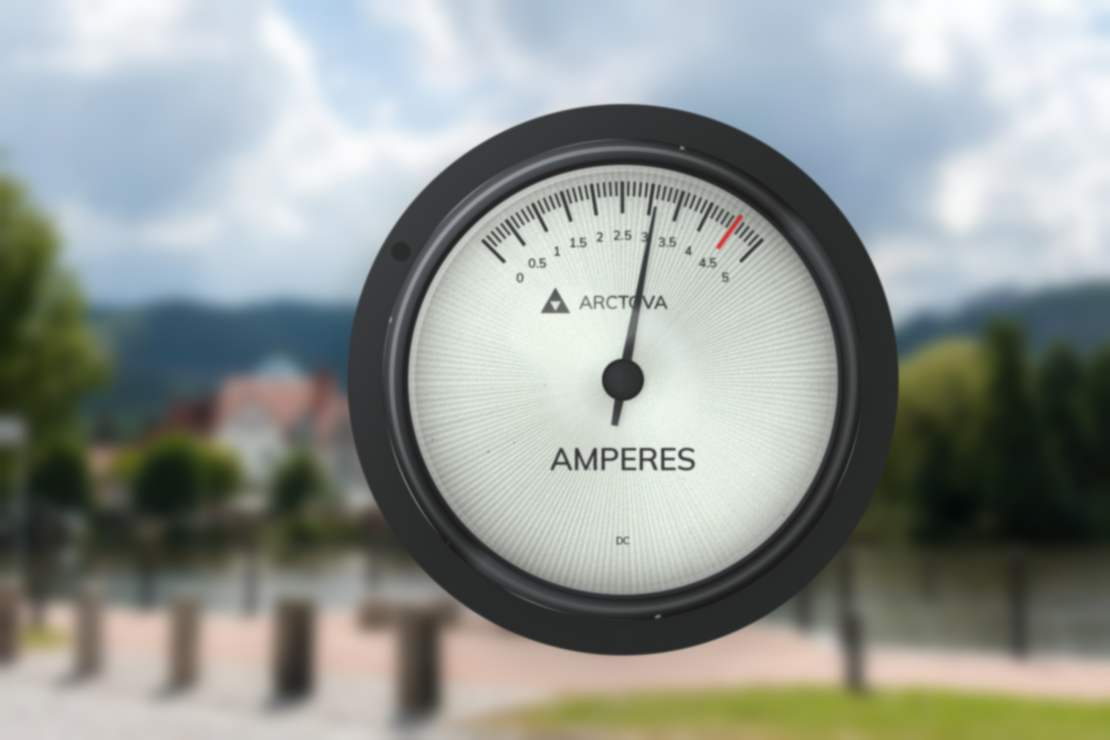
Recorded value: 3.1 A
